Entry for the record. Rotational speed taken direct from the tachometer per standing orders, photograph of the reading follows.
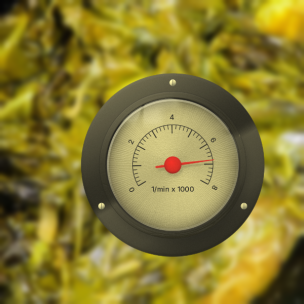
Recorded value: 6800 rpm
